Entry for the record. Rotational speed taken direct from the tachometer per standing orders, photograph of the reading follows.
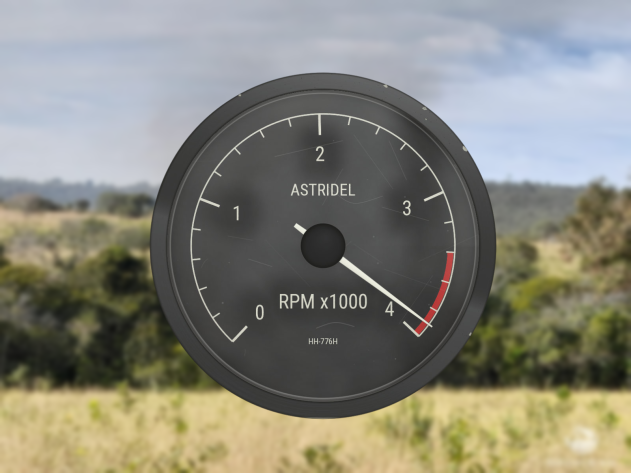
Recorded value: 3900 rpm
